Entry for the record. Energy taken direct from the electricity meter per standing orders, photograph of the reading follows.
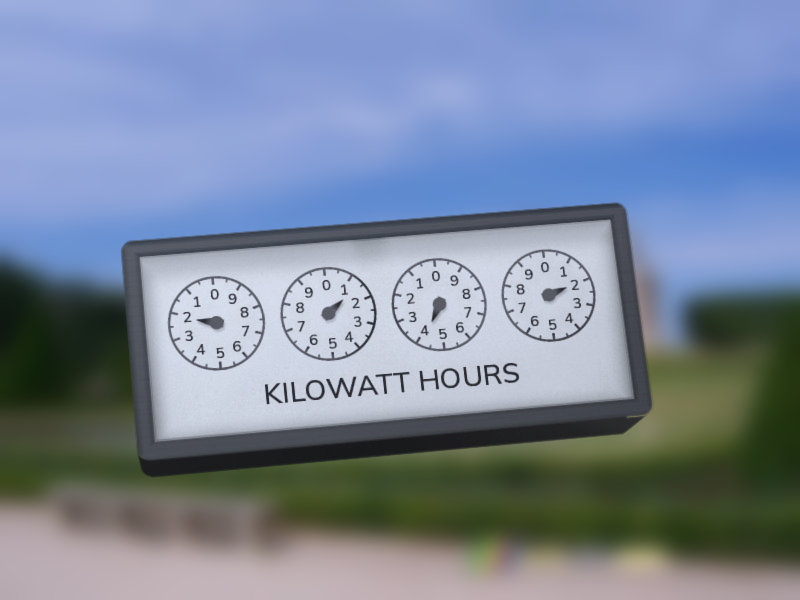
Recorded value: 2142 kWh
